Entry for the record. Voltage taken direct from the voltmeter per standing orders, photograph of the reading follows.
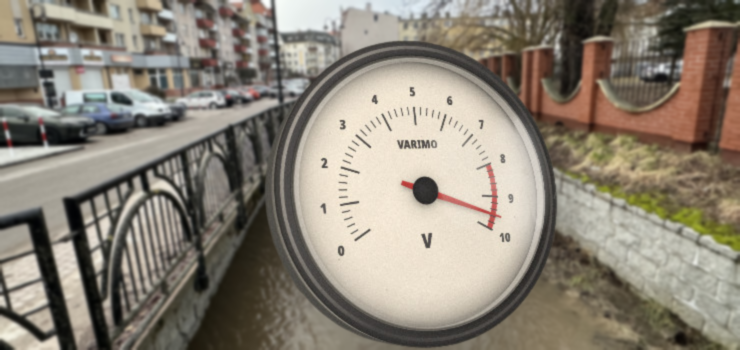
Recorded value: 9.6 V
